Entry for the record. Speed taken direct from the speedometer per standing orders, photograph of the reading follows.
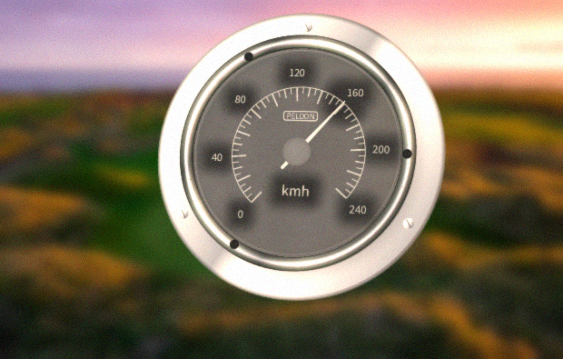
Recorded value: 160 km/h
